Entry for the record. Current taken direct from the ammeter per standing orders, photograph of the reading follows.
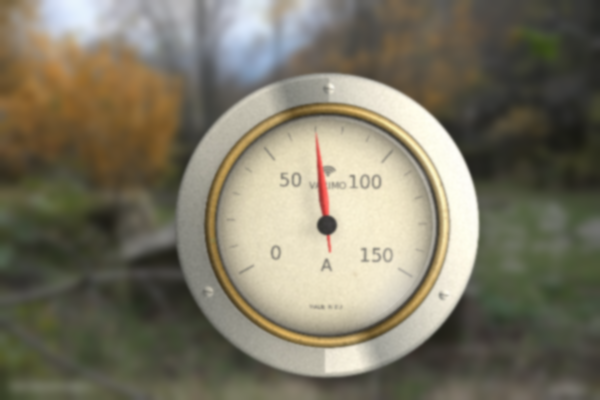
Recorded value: 70 A
